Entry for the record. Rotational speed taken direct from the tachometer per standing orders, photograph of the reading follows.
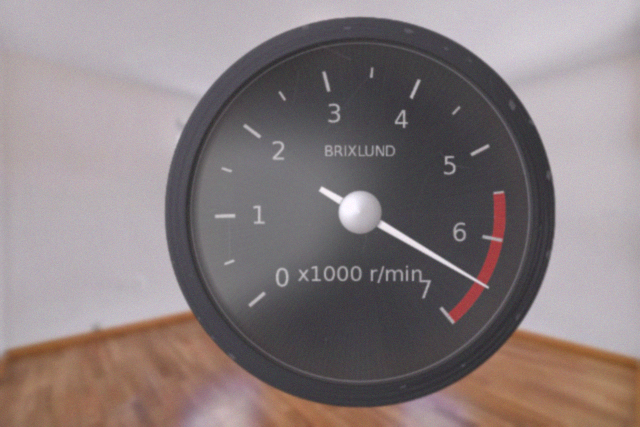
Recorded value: 6500 rpm
